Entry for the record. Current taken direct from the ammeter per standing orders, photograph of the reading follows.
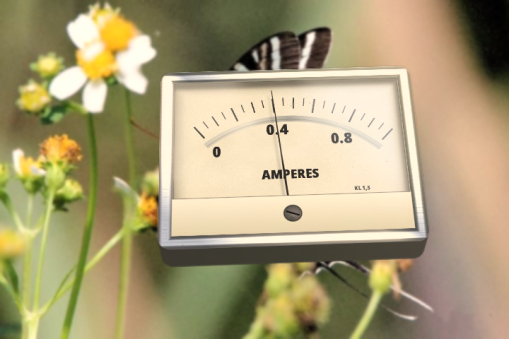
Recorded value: 0.4 A
